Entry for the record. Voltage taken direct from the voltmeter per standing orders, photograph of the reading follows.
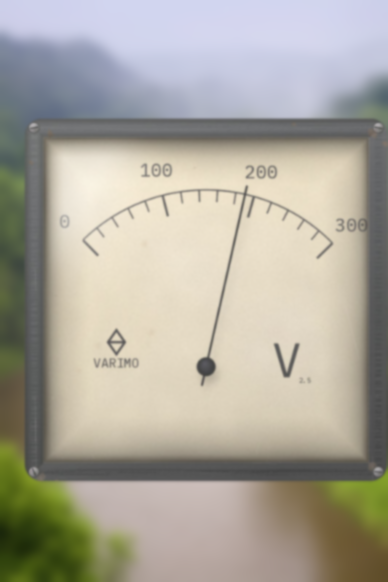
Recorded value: 190 V
